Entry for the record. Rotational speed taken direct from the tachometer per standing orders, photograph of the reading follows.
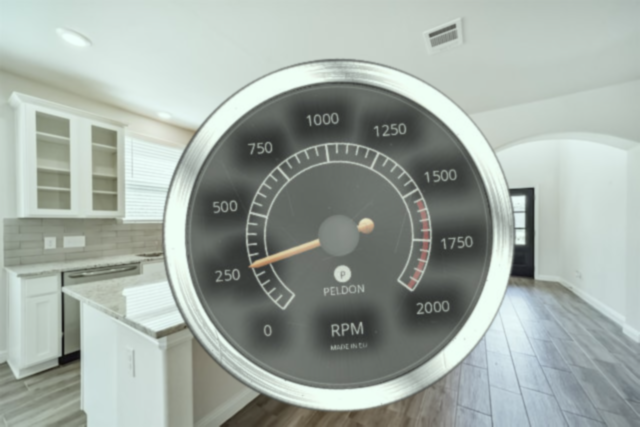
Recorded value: 250 rpm
